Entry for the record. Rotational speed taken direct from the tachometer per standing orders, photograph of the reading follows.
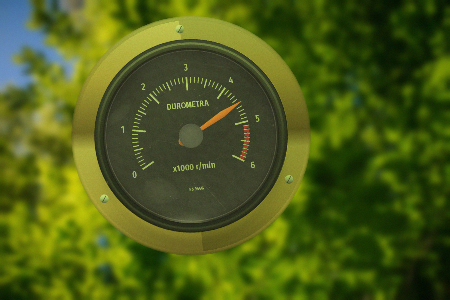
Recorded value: 4500 rpm
